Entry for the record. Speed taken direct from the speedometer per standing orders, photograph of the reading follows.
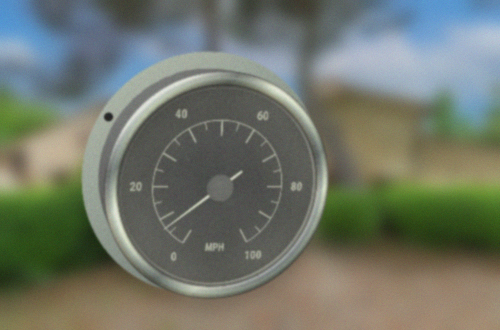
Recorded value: 7.5 mph
